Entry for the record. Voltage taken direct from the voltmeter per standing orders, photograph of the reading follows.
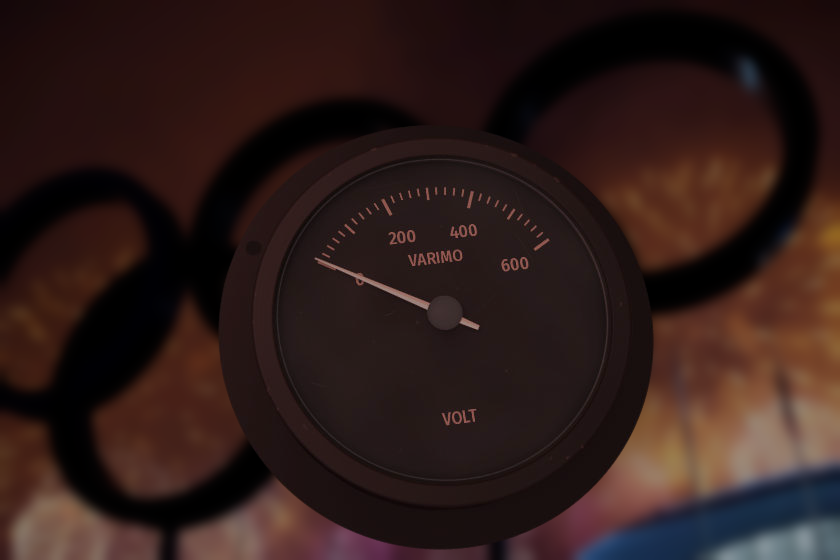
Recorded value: 0 V
